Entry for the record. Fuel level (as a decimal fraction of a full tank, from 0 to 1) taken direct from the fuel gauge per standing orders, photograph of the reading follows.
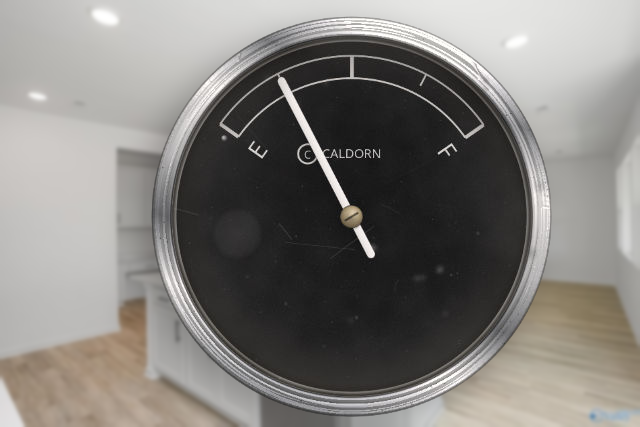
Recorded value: 0.25
